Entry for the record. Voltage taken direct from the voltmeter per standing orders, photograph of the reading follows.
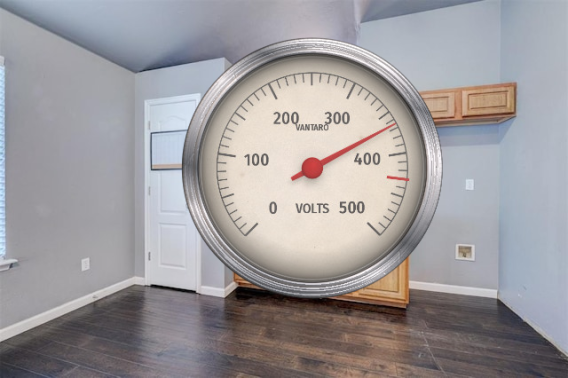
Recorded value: 365 V
